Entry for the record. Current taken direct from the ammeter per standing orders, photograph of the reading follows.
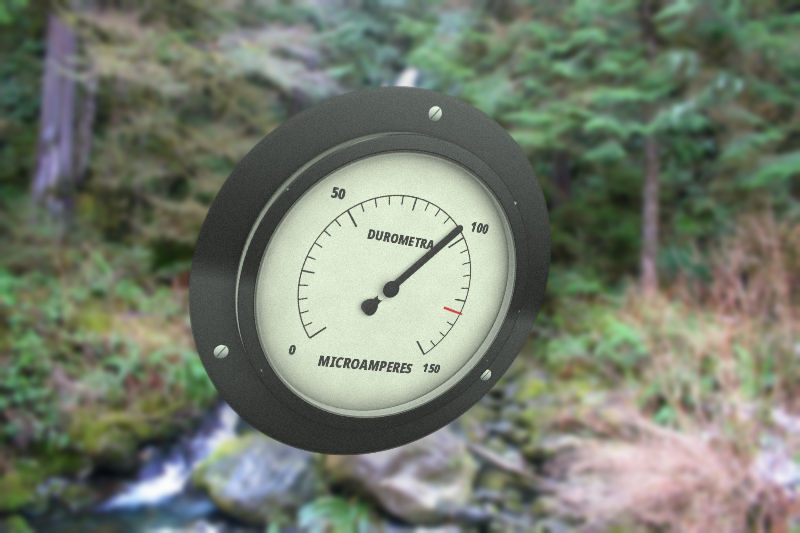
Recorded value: 95 µA
